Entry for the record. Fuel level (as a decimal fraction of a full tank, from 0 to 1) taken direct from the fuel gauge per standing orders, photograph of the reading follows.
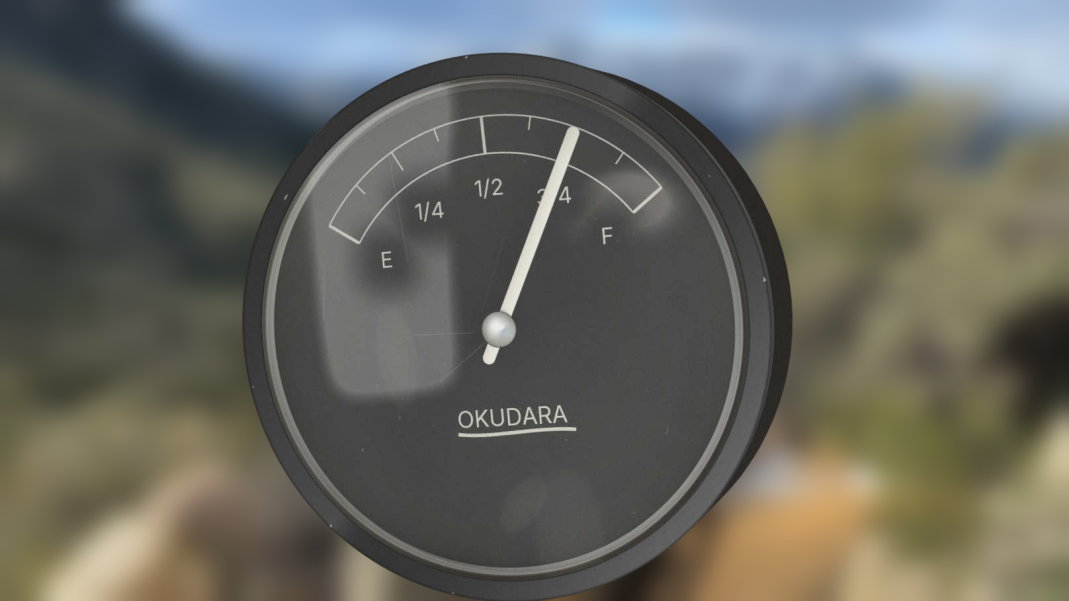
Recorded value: 0.75
